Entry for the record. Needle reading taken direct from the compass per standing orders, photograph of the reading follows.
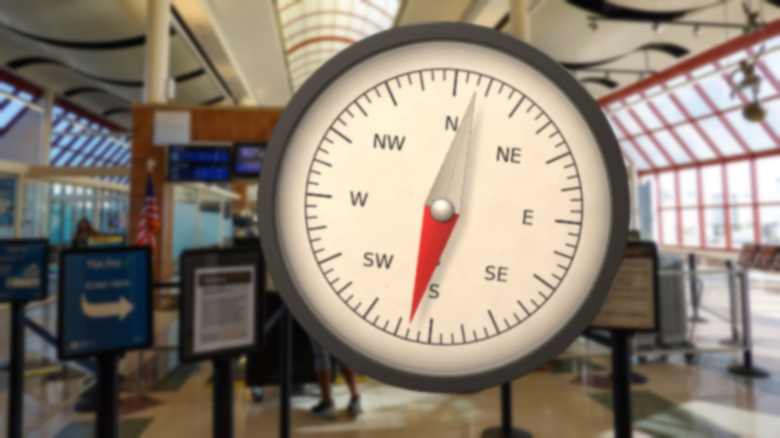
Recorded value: 190 °
